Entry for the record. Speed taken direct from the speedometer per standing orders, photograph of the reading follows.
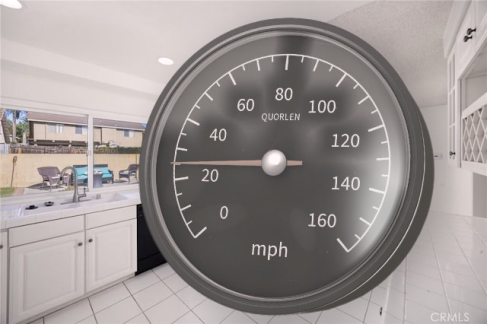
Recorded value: 25 mph
